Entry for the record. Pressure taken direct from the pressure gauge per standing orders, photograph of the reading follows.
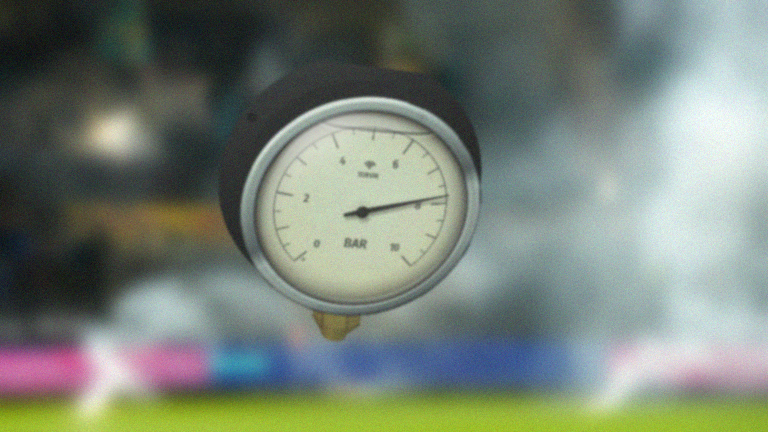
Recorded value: 7.75 bar
